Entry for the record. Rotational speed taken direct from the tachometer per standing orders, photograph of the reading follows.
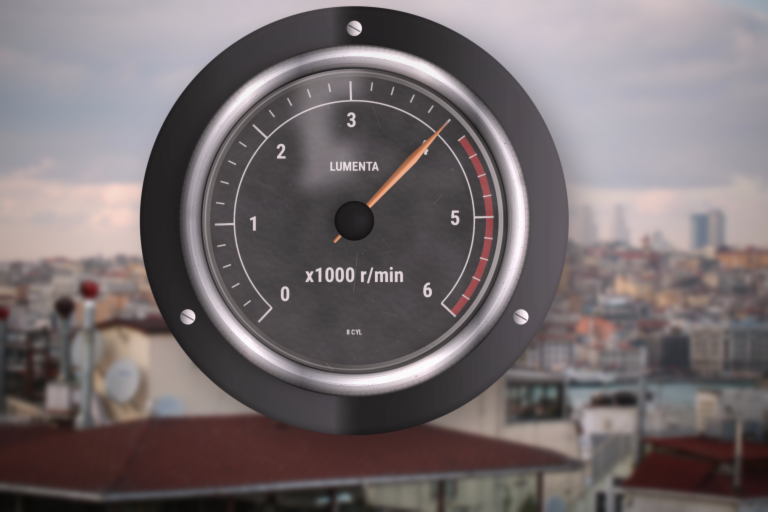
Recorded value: 4000 rpm
